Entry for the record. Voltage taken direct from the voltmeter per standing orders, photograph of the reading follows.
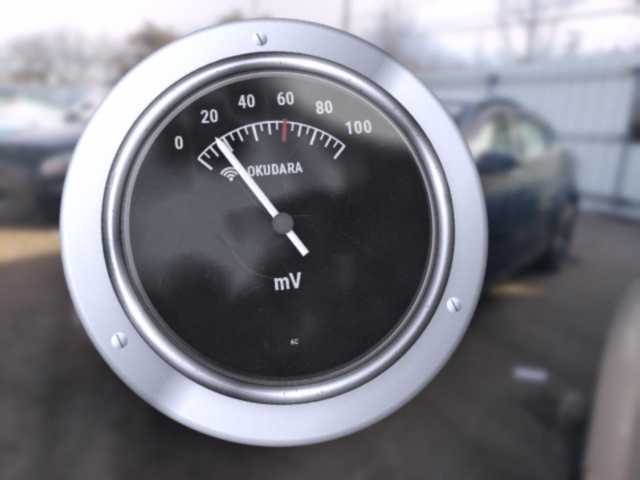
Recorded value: 15 mV
